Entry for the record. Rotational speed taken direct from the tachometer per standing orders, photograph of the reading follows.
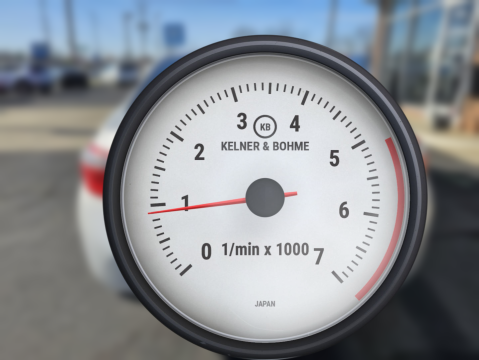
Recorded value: 900 rpm
